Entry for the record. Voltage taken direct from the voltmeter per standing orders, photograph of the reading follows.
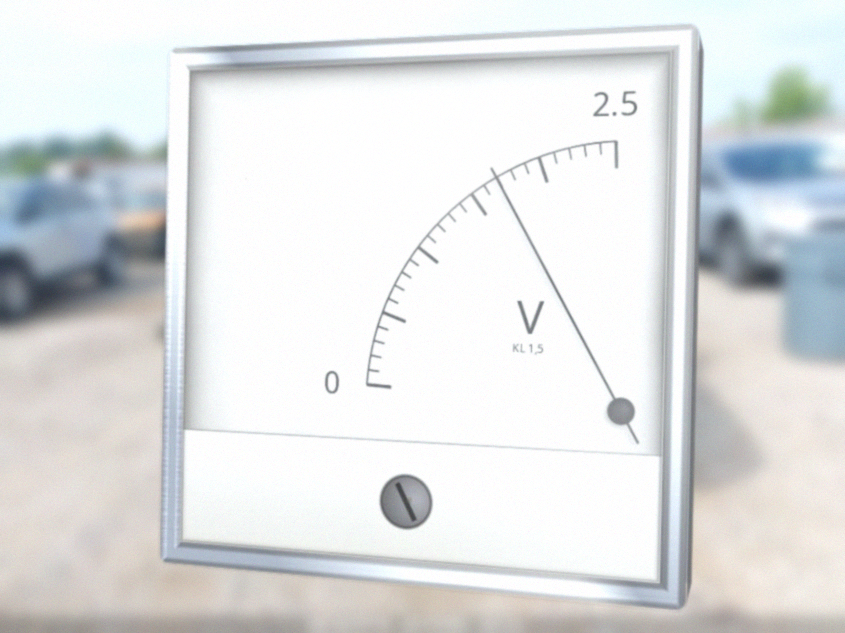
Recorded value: 1.7 V
